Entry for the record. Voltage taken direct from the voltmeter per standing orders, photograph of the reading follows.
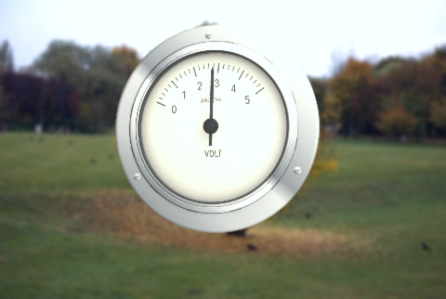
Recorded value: 2.8 V
